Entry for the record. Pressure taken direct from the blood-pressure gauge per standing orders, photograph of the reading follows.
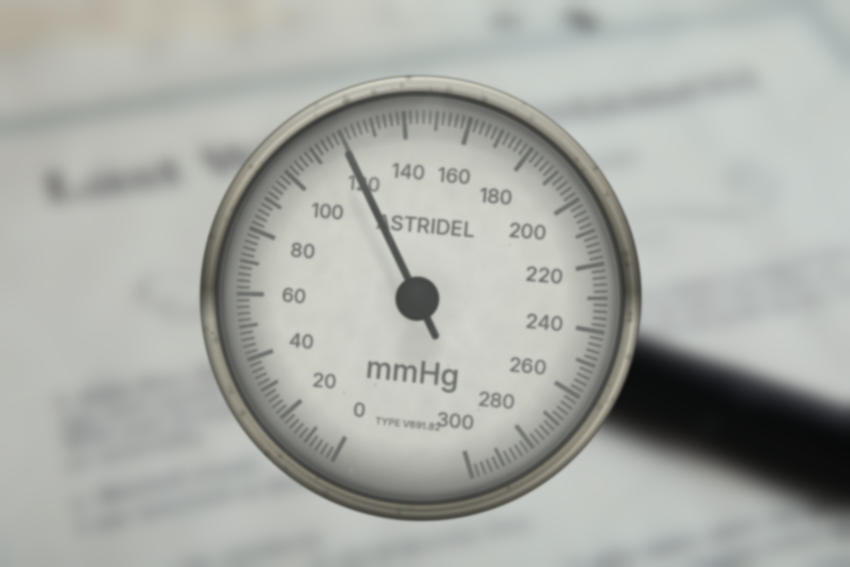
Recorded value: 120 mmHg
